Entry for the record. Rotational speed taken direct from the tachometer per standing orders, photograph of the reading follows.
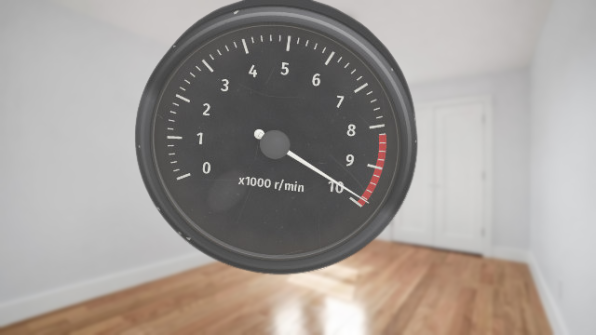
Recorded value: 9800 rpm
